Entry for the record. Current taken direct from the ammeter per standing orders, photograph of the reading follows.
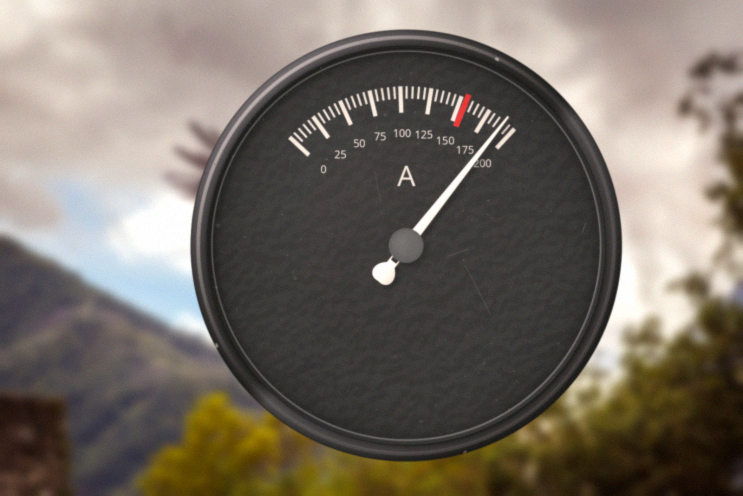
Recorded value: 190 A
